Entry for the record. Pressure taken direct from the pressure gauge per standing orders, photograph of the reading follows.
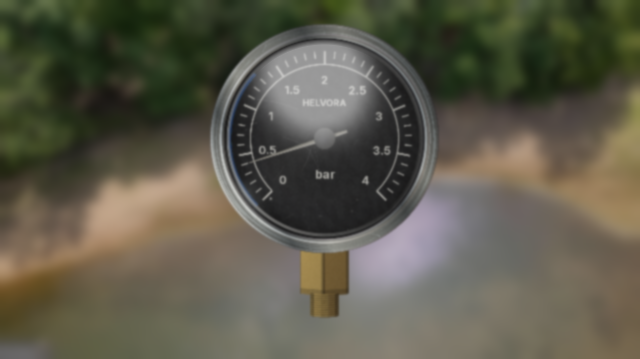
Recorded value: 0.4 bar
